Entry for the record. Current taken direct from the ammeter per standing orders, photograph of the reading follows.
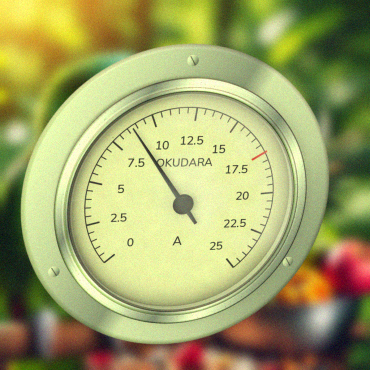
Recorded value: 8.75 A
